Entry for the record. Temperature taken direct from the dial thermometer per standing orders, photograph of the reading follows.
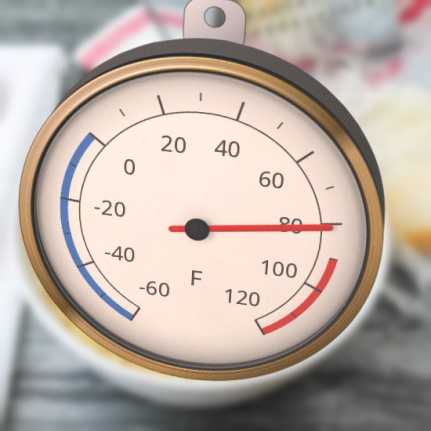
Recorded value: 80 °F
